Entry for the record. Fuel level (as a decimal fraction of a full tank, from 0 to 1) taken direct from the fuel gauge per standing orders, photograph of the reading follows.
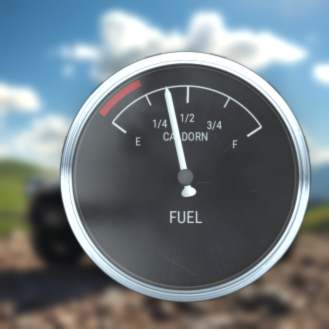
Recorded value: 0.375
